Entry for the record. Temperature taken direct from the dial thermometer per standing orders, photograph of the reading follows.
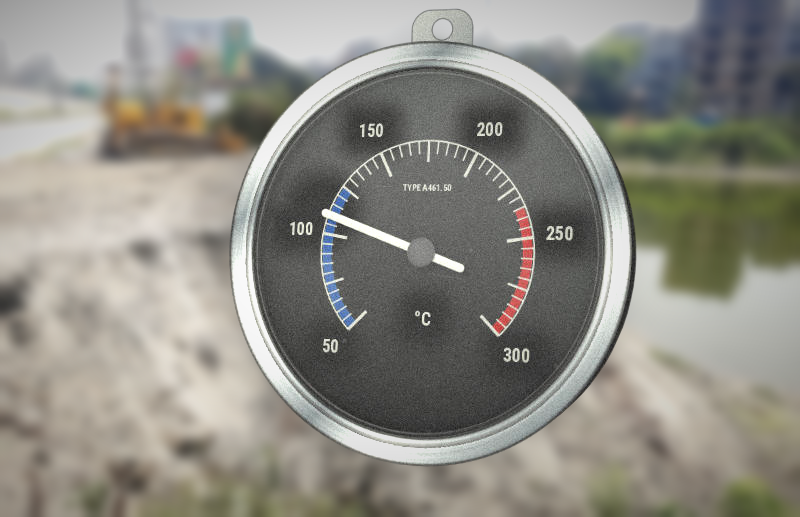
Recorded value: 110 °C
